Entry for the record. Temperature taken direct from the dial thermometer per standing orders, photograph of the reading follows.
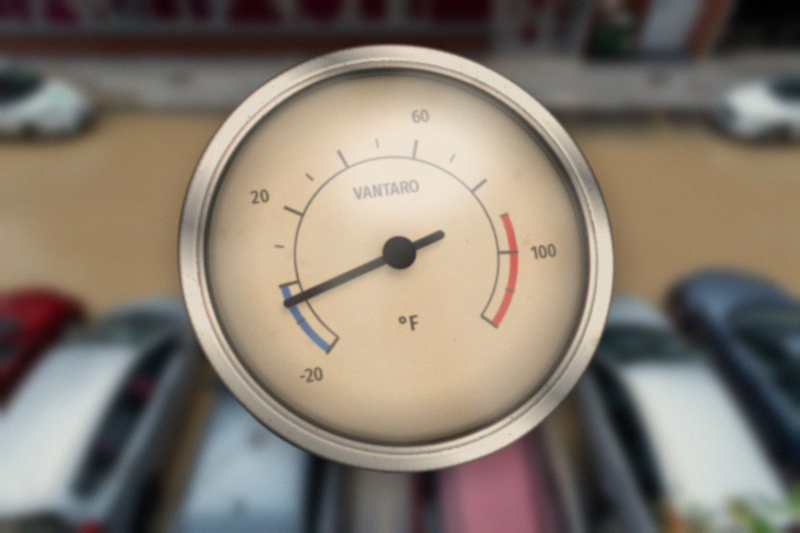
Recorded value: -5 °F
